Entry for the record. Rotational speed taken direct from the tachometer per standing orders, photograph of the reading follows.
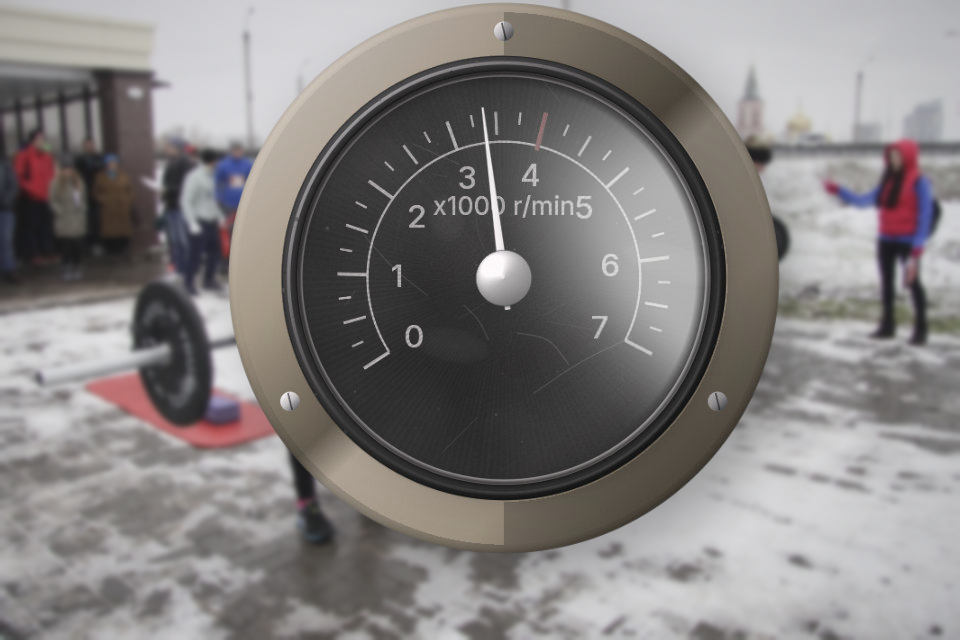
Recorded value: 3375 rpm
